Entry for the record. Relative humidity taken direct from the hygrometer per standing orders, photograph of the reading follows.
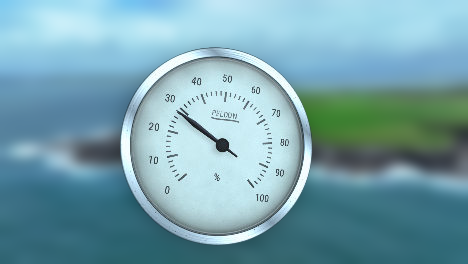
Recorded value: 28 %
